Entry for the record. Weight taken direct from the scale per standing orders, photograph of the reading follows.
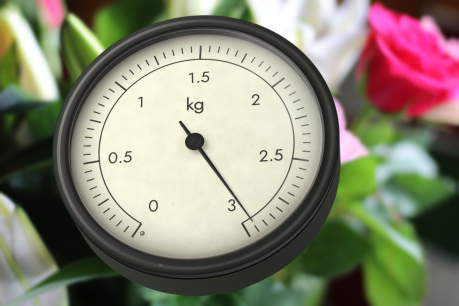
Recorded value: 2.95 kg
